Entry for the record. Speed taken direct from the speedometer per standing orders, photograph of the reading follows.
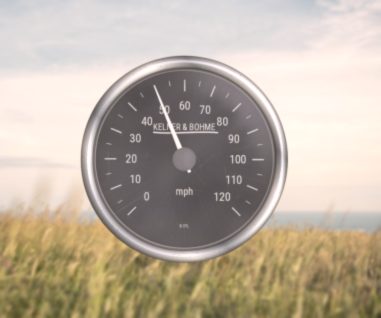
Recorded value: 50 mph
